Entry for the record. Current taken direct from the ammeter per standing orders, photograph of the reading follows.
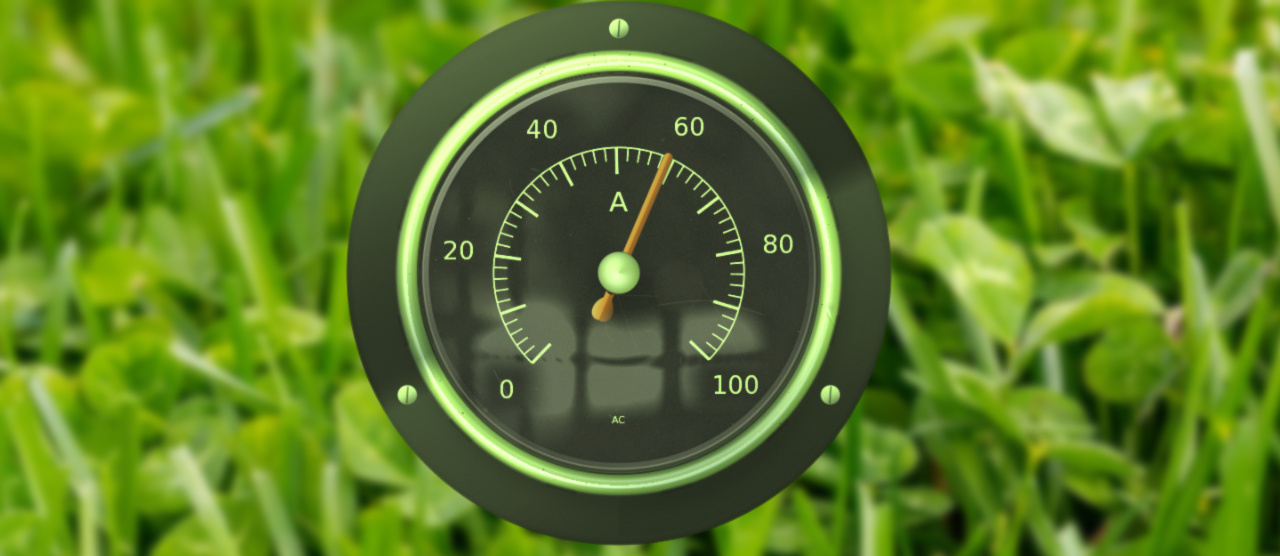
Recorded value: 59 A
